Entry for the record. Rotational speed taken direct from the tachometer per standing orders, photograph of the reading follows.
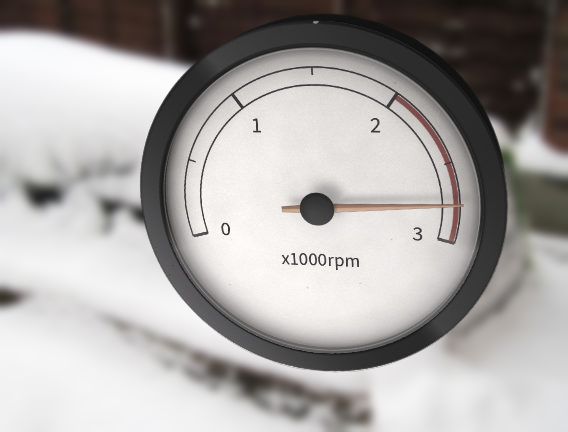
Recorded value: 2750 rpm
